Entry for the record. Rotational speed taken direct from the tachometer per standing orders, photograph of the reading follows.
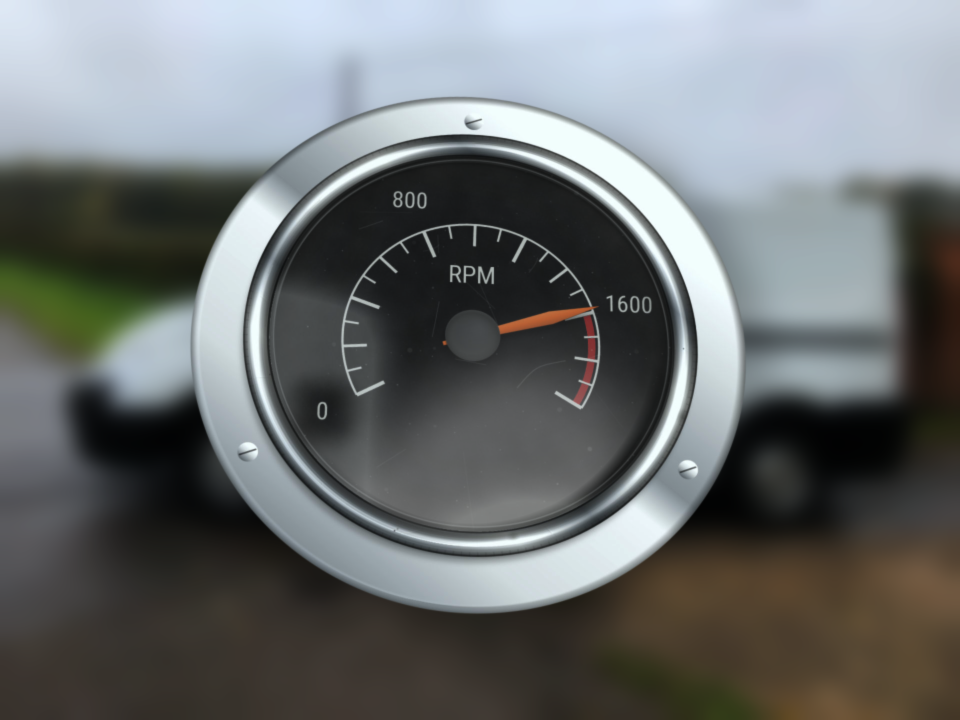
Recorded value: 1600 rpm
